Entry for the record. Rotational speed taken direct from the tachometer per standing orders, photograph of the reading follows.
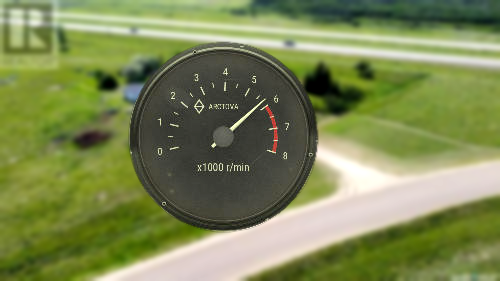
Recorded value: 5750 rpm
